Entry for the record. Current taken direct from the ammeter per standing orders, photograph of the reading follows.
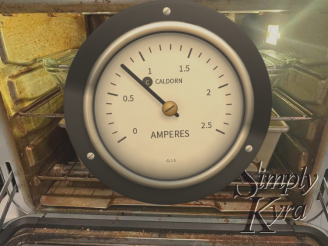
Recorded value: 0.8 A
